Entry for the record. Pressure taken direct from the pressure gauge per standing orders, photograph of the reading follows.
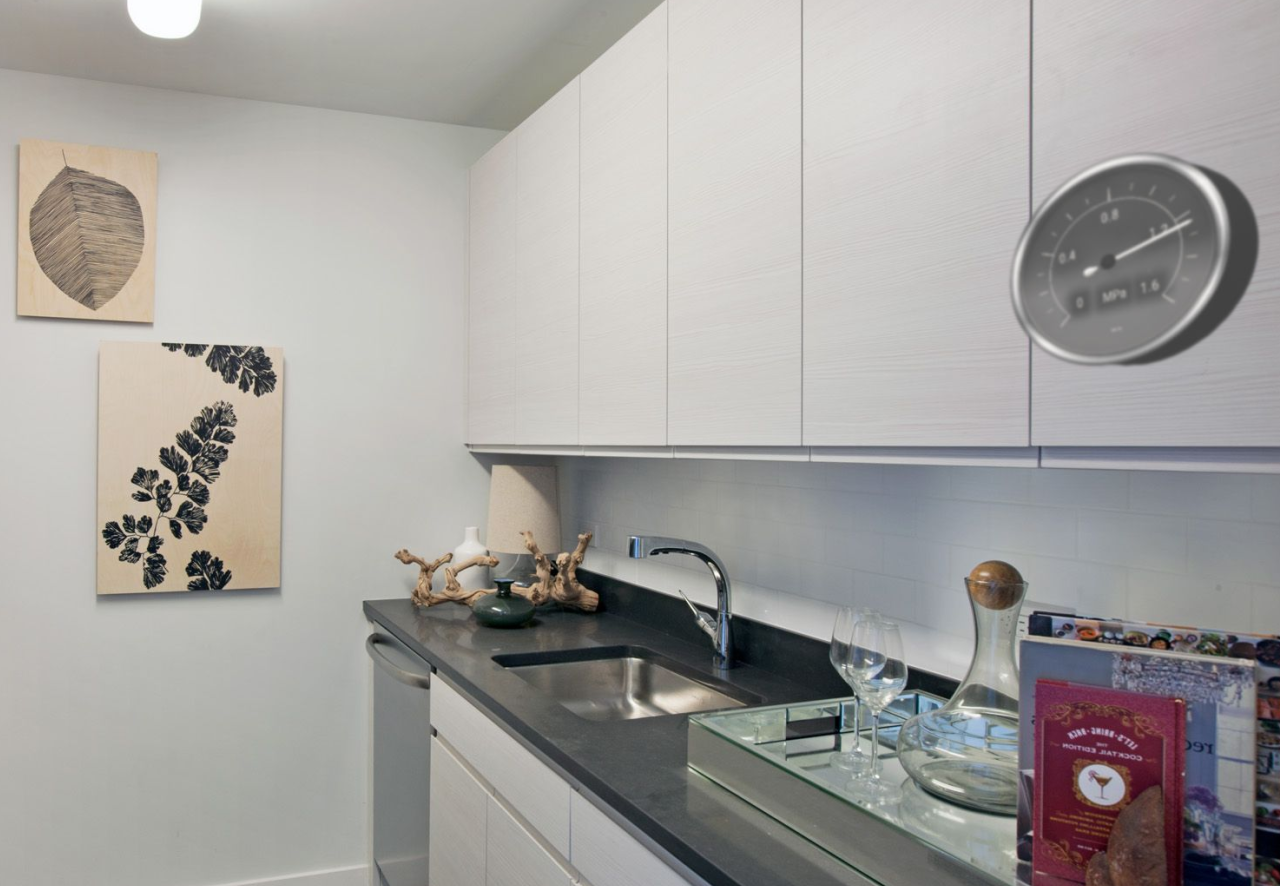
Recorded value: 1.25 MPa
